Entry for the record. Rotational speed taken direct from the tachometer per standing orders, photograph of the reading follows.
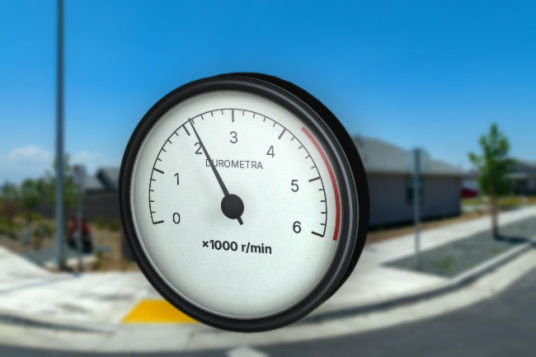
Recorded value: 2200 rpm
